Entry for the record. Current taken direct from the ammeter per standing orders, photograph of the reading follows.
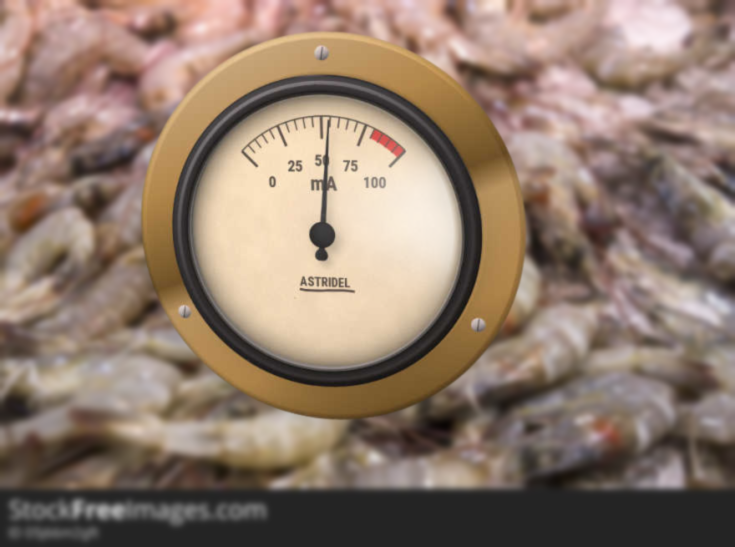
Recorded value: 55 mA
